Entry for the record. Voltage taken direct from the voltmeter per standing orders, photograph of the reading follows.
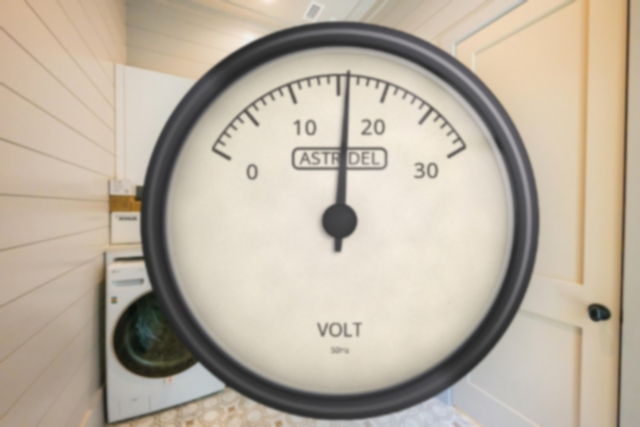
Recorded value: 16 V
